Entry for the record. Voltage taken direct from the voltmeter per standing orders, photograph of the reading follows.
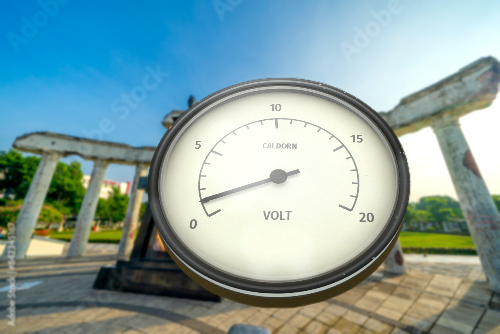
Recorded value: 1 V
